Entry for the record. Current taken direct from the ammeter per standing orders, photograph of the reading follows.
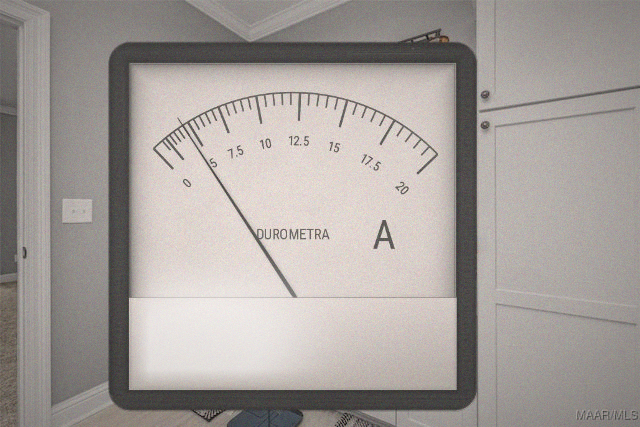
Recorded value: 4.5 A
